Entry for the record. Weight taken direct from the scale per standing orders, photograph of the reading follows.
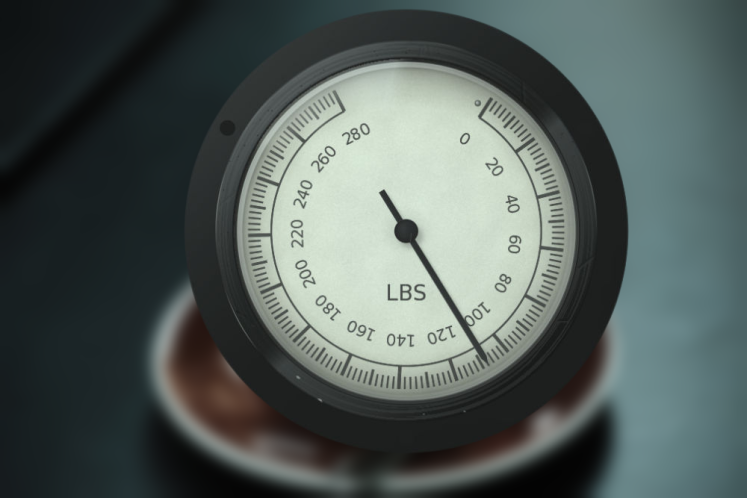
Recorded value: 108 lb
